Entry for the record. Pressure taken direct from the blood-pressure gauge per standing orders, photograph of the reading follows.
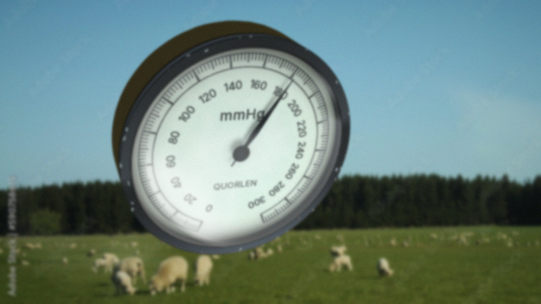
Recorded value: 180 mmHg
